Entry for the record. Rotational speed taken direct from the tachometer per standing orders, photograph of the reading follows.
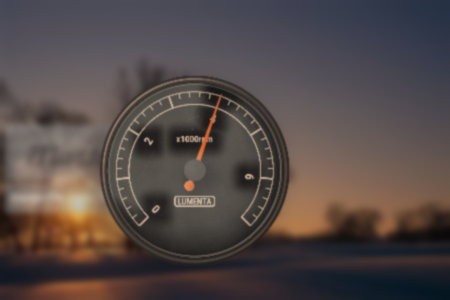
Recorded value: 4000 rpm
